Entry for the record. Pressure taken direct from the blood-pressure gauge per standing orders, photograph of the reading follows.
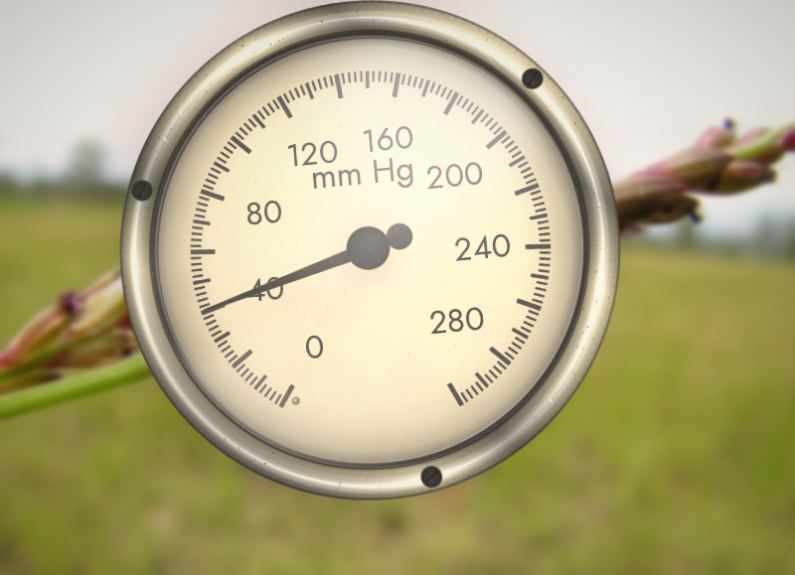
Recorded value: 40 mmHg
